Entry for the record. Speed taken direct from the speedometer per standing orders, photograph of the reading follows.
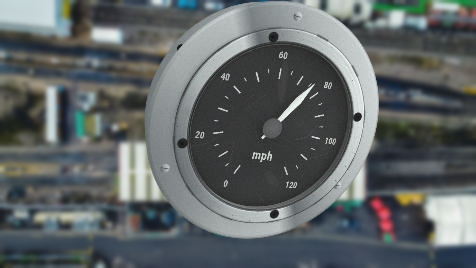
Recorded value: 75 mph
